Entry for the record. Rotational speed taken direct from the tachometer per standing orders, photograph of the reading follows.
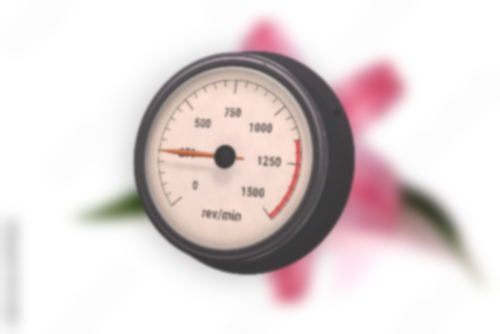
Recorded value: 250 rpm
